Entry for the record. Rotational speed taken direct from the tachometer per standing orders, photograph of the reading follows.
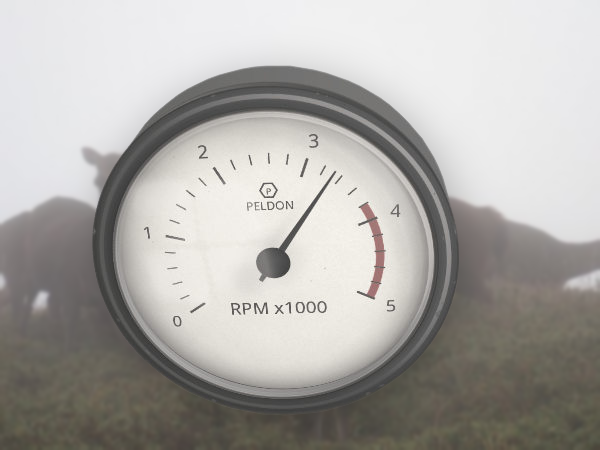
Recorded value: 3300 rpm
